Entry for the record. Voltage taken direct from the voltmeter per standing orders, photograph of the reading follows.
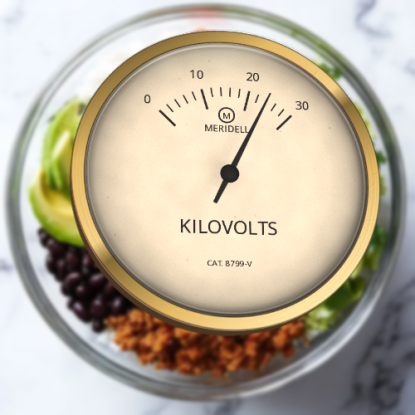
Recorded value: 24 kV
